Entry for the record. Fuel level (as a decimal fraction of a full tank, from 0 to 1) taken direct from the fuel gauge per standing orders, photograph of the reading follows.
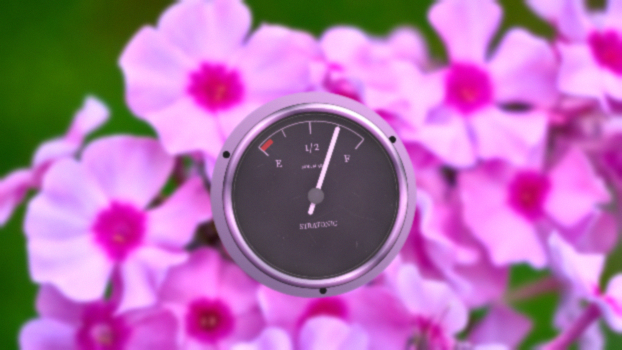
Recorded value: 0.75
